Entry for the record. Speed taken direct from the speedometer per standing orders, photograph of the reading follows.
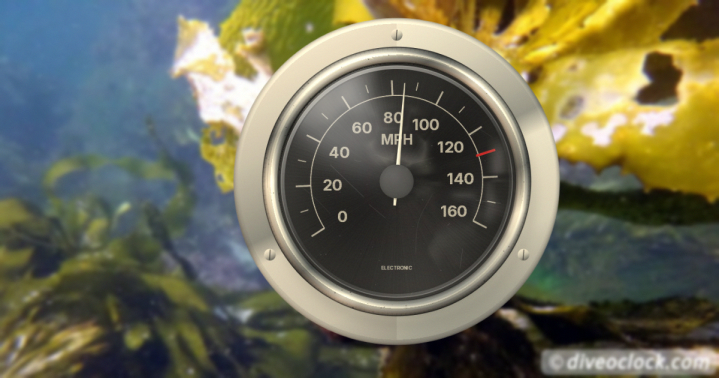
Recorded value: 85 mph
